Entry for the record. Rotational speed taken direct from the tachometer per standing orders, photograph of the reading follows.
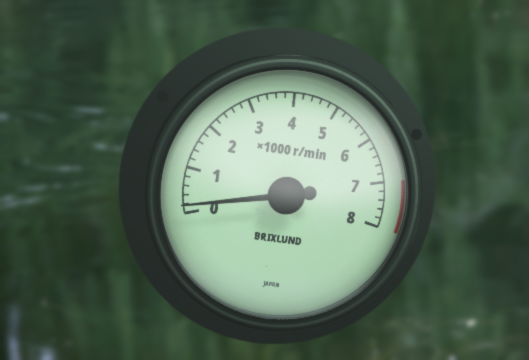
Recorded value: 200 rpm
